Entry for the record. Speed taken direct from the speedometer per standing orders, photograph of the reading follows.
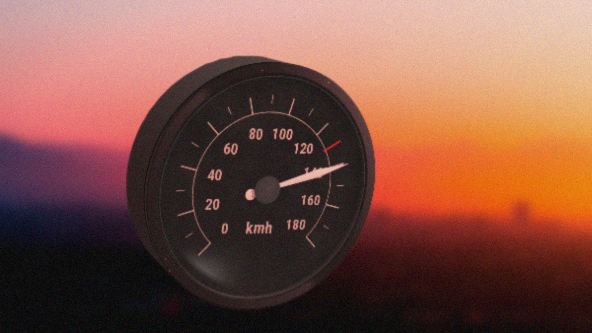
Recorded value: 140 km/h
